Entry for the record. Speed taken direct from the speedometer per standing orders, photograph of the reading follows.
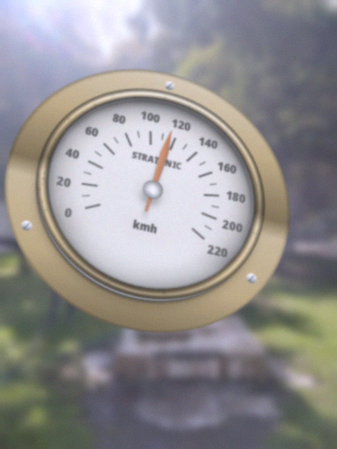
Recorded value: 115 km/h
